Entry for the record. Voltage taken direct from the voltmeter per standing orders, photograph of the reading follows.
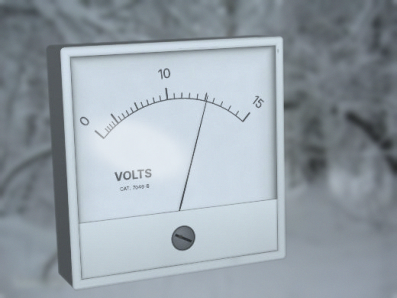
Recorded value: 12.5 V
